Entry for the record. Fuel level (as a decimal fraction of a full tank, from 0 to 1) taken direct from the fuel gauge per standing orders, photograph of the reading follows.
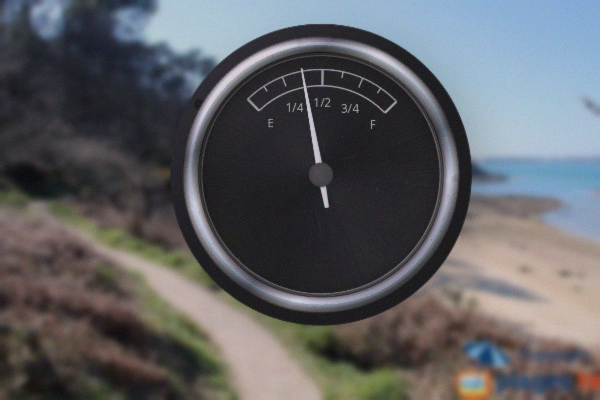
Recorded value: 0.375
